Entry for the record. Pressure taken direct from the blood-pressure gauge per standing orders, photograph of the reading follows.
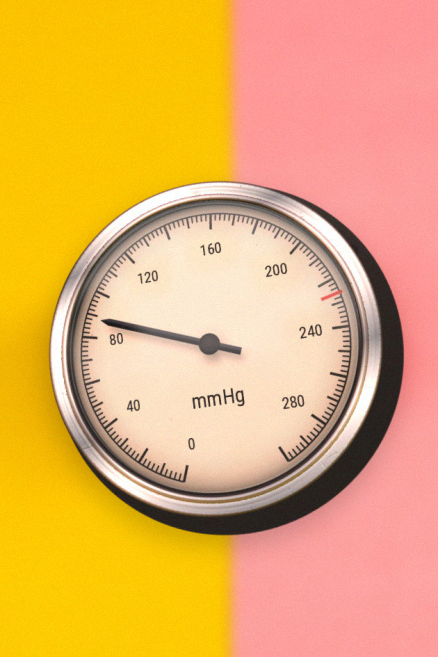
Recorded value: 88 mmHg
